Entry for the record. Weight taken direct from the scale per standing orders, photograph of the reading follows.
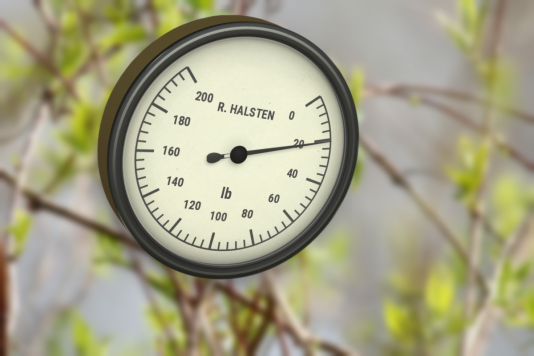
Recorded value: 20 lb
